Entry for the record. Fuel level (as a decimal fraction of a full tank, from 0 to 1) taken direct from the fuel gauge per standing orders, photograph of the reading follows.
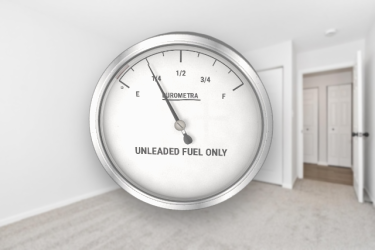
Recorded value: 0.25
